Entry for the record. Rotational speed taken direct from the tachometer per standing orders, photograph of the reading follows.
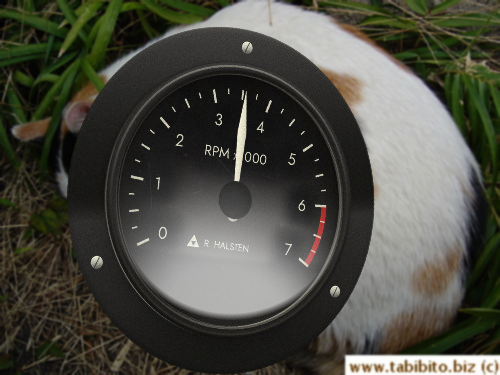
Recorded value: 3500 rpm
